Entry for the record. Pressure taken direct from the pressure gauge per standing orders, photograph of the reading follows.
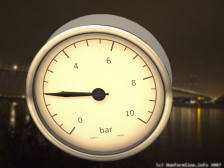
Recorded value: 2 bar
